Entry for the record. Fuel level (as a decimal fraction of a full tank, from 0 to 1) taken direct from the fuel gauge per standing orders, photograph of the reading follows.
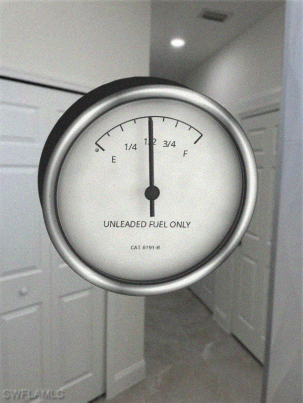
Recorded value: 0.5
